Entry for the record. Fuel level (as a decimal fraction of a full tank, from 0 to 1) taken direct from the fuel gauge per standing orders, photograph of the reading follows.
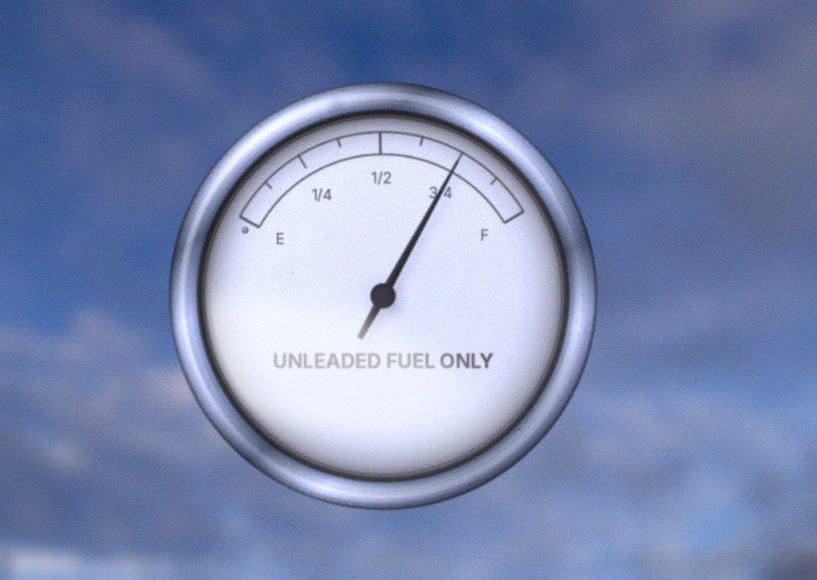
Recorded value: 0.75
